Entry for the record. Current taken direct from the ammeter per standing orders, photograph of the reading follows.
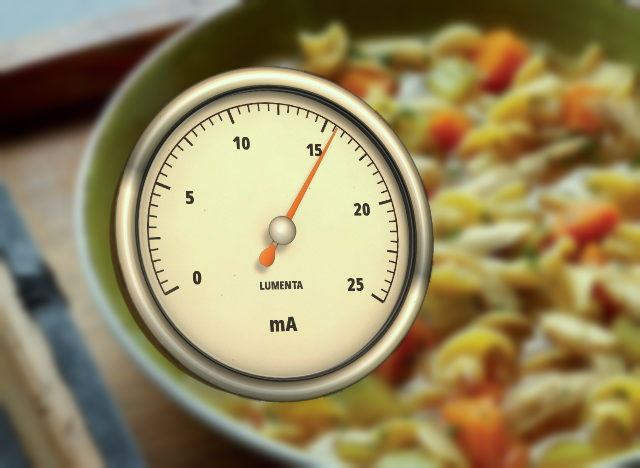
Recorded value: 15.5 mA
